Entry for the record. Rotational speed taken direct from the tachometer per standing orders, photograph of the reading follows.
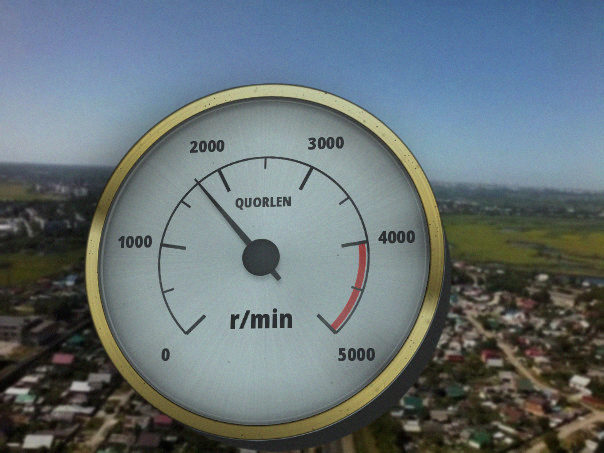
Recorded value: 1750 rpm
